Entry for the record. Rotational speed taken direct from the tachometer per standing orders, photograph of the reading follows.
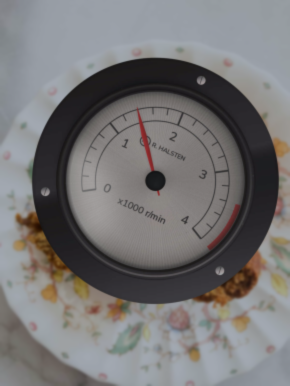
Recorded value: 1400 rpm
